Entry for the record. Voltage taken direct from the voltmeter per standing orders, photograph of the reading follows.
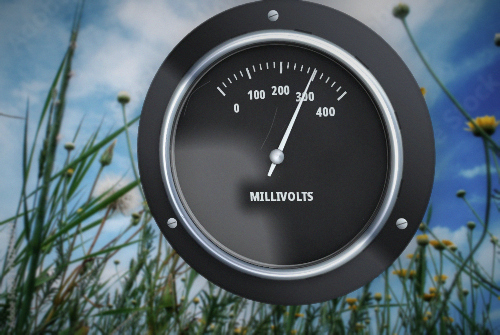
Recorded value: 300 mV
